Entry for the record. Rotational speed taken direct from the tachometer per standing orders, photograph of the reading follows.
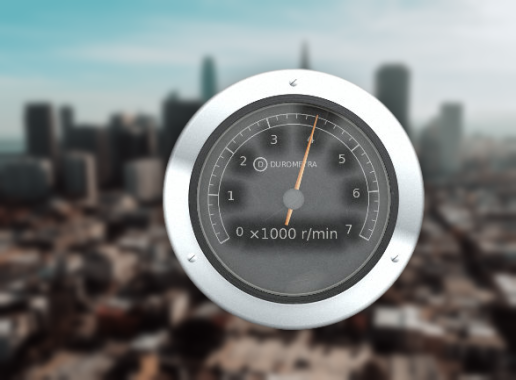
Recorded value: 4000 rpm
